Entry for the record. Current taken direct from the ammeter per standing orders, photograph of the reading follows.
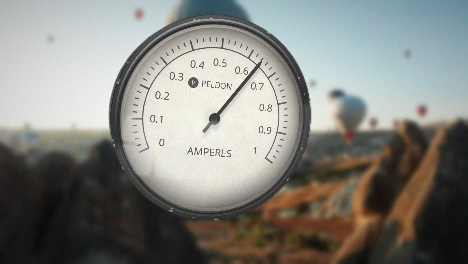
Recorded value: 0.64 A
